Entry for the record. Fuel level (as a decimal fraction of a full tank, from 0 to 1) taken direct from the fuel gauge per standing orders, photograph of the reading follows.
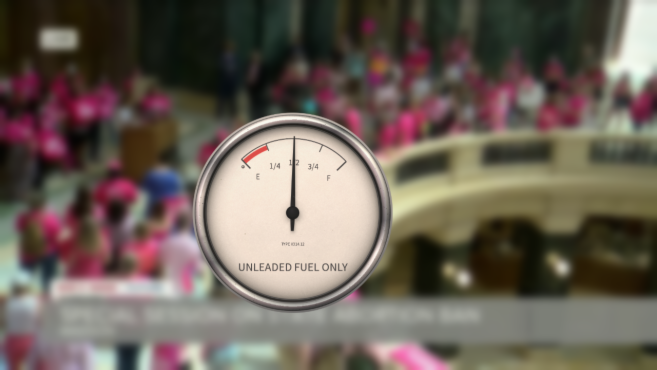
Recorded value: 0.5
